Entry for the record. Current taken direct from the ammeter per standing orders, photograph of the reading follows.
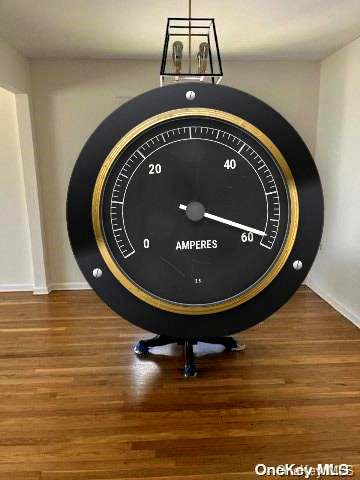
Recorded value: 58 A
